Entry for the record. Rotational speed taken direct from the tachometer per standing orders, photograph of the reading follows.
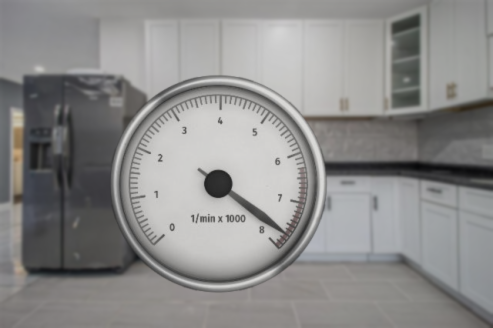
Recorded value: 7700 rpm
